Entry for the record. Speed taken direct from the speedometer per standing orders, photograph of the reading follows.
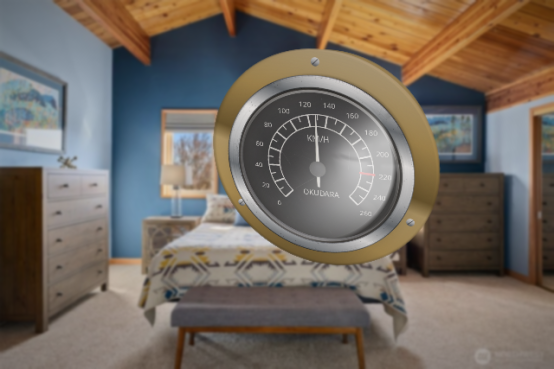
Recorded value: 130 km/h
